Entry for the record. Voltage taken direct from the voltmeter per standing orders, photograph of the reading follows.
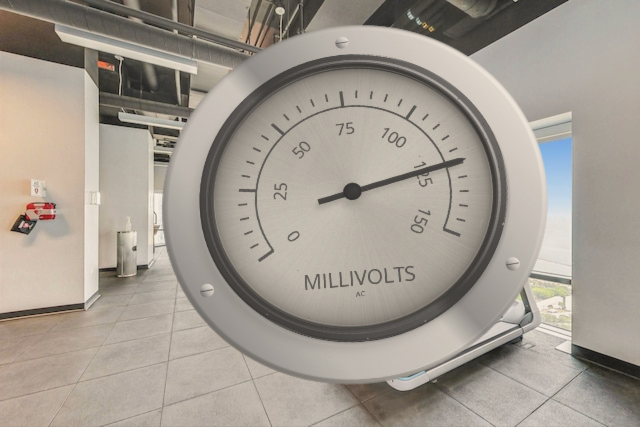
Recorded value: 125 mV
